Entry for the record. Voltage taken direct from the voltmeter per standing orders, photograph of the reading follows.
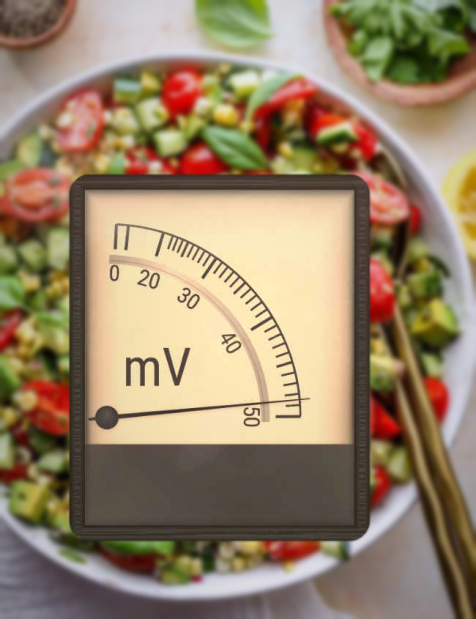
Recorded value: 48.5 mV
